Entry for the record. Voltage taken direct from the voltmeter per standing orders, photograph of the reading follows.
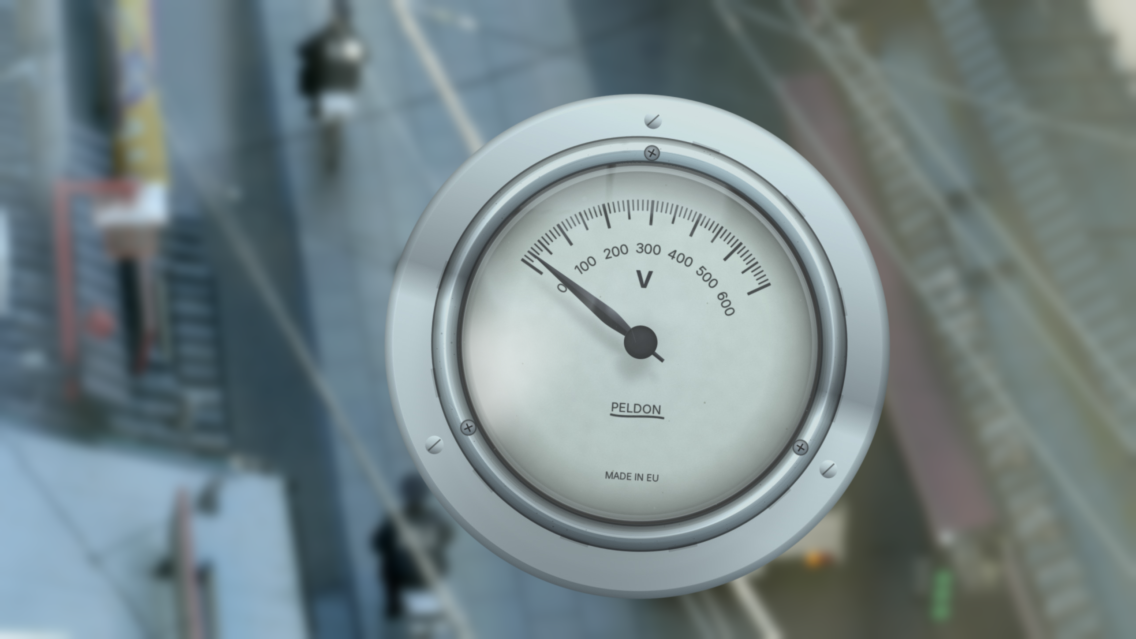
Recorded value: 20 V
